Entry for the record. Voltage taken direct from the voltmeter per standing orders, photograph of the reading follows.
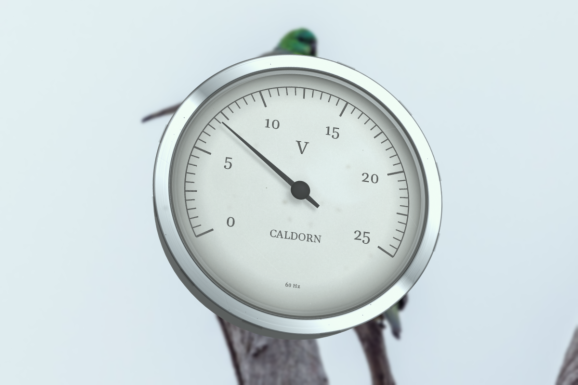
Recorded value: 7 V
